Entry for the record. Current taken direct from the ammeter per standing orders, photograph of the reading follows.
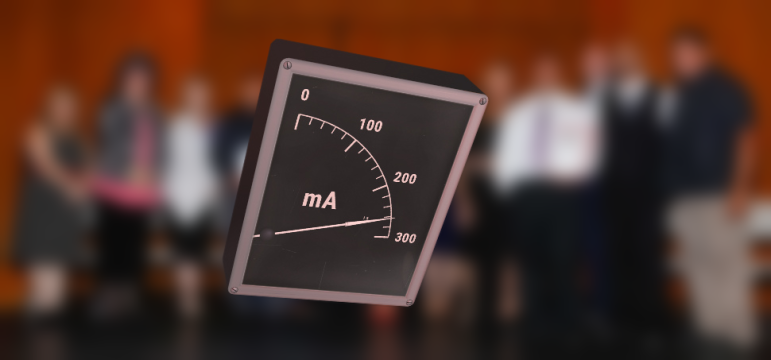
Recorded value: 260 mA
